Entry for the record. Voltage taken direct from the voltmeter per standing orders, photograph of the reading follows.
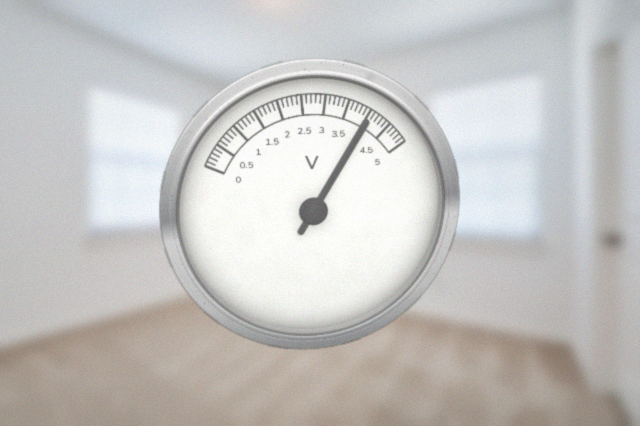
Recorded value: 4 V
